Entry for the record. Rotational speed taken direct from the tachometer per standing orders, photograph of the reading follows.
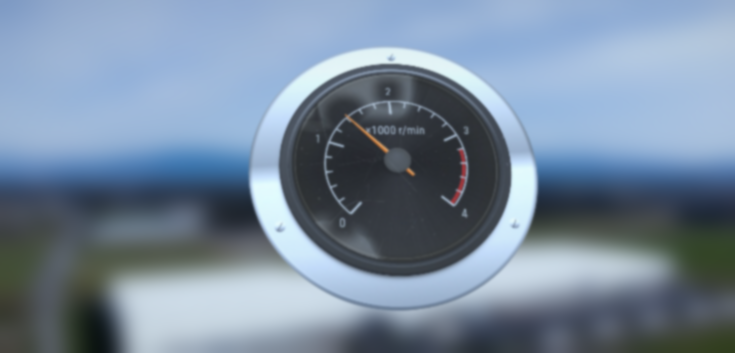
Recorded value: 1400 rpm
